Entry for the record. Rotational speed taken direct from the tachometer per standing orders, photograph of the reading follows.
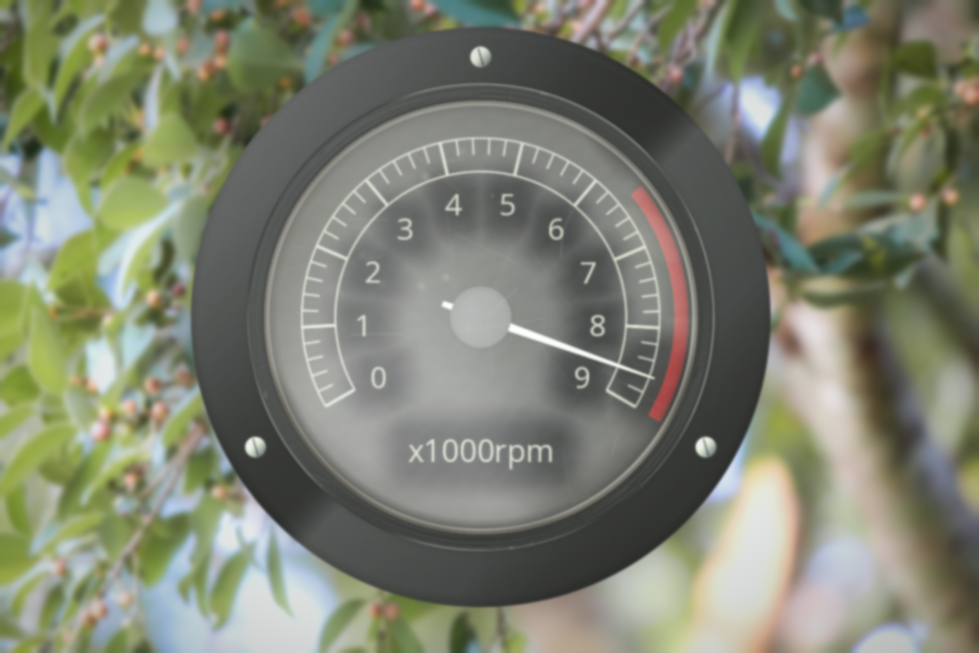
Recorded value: 8600 rpm
